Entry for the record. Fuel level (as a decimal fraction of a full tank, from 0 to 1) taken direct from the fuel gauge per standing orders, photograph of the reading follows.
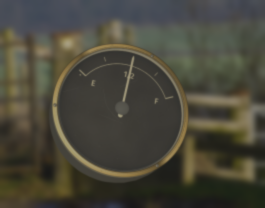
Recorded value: 0.5
